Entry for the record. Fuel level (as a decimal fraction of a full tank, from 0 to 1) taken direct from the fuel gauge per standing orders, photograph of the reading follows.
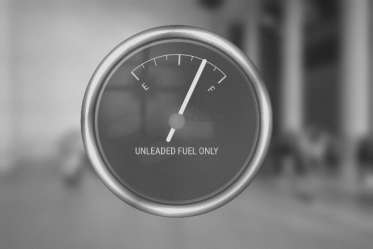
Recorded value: 0.75
